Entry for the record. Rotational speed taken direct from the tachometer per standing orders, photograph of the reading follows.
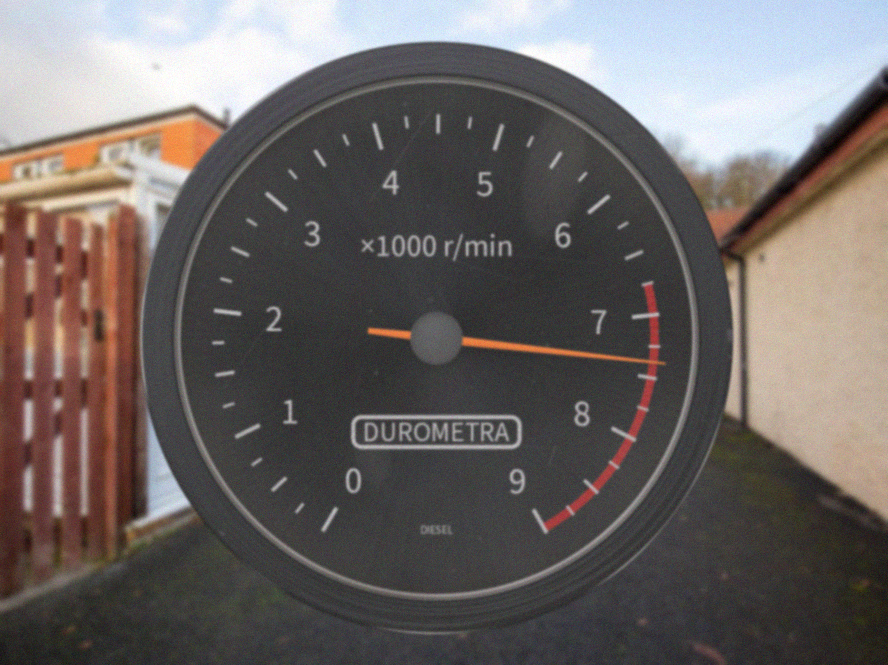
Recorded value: 7375 rpm
